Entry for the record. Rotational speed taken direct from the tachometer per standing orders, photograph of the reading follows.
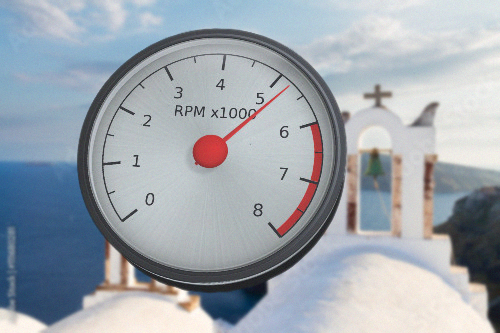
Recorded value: 5250 rpm
